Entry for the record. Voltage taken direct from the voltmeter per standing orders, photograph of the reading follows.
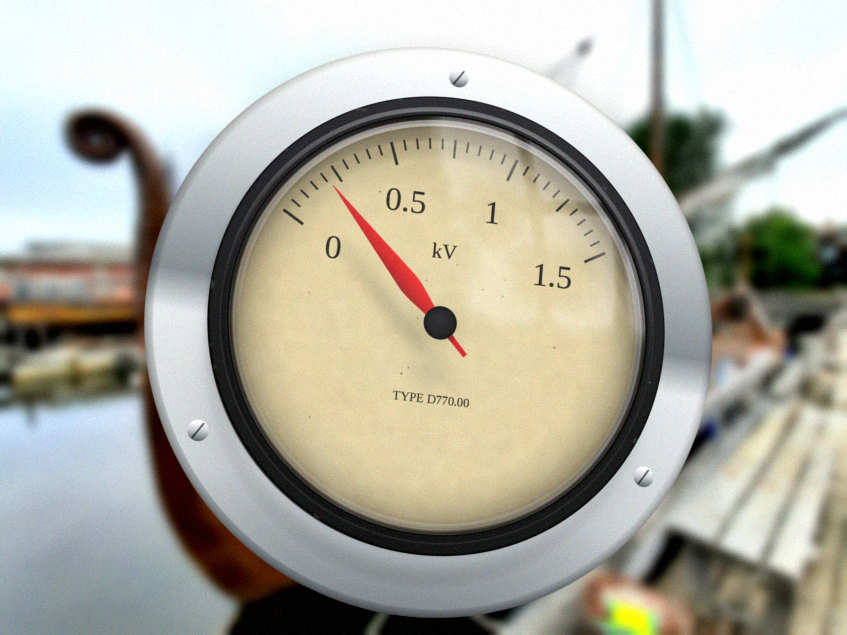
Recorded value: 0.2 kV
